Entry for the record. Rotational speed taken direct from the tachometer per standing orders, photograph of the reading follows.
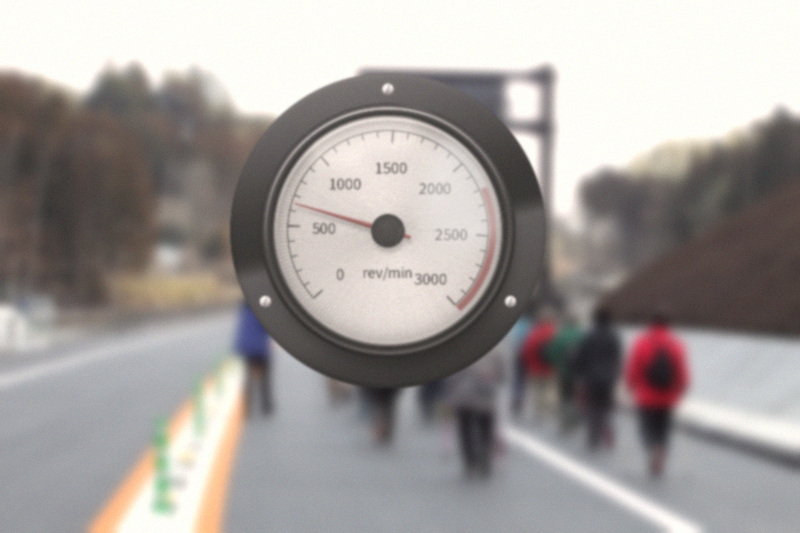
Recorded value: 650 rpm
